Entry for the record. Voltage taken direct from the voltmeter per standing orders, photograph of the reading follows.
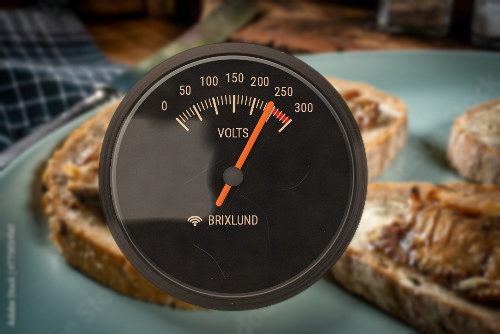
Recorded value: 240 V
